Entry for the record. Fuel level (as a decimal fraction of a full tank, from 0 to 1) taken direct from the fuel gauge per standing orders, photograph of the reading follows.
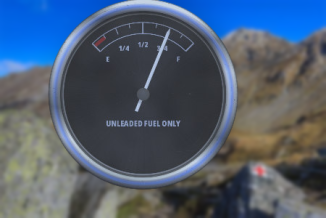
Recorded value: 0.75
